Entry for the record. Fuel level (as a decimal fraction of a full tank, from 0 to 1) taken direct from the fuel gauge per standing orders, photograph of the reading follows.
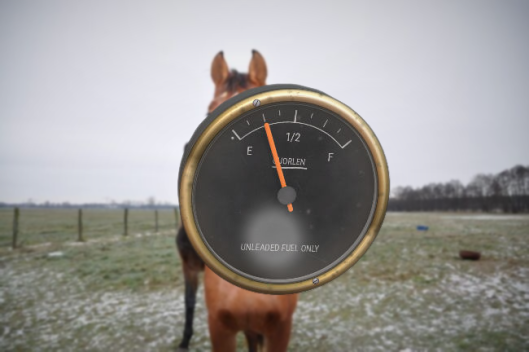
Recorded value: 0.25
